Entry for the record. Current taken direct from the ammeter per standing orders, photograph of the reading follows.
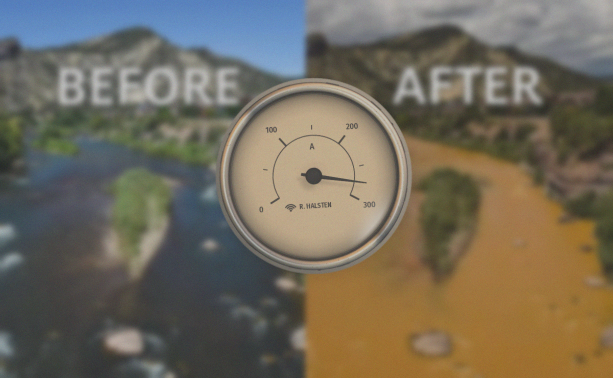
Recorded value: 275 A
